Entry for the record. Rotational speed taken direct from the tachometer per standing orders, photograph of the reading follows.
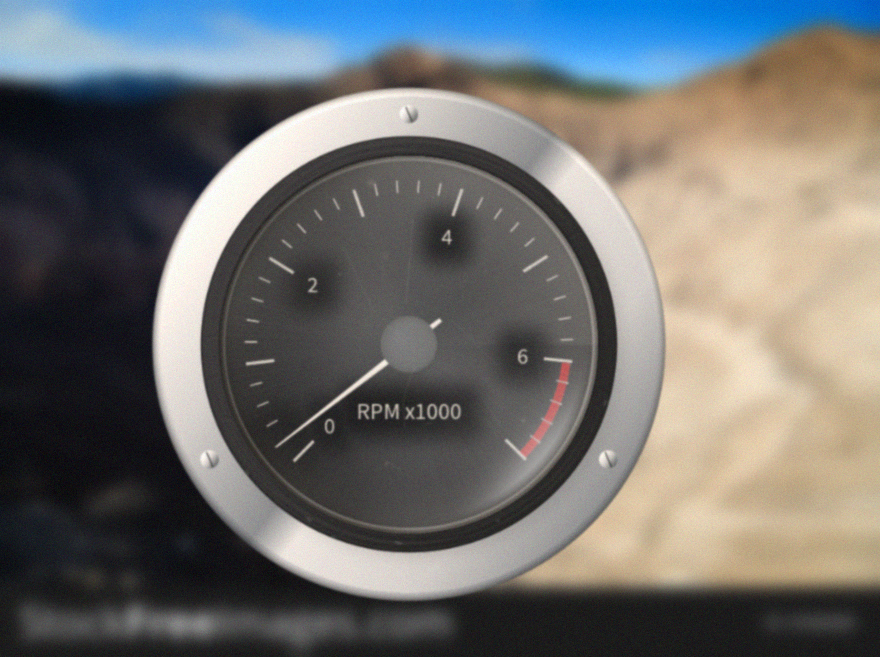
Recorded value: 200 rpm
